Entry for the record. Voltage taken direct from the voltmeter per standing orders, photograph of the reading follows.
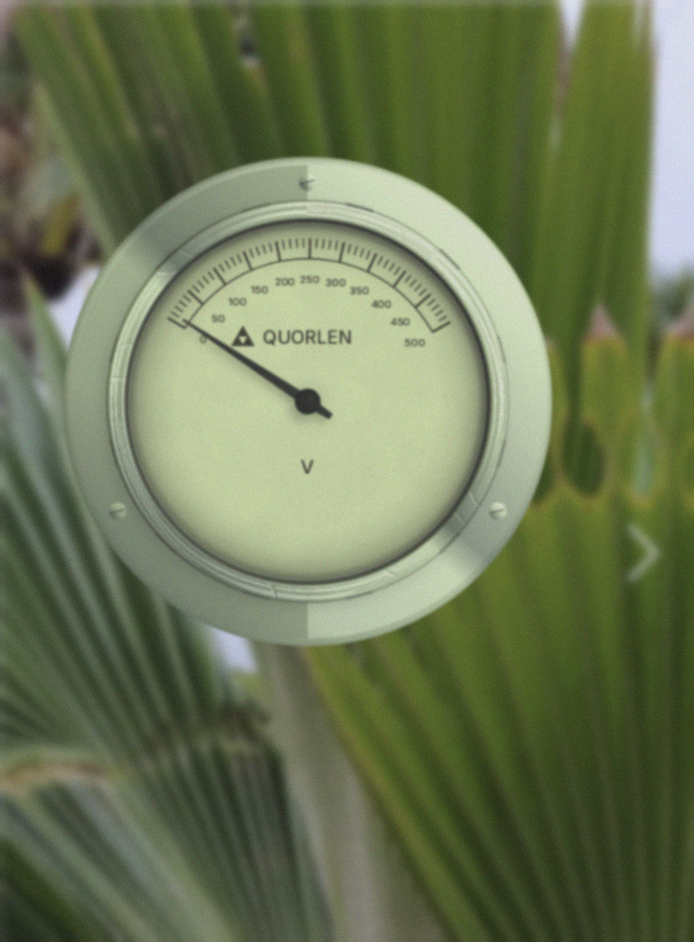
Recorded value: 10 V
